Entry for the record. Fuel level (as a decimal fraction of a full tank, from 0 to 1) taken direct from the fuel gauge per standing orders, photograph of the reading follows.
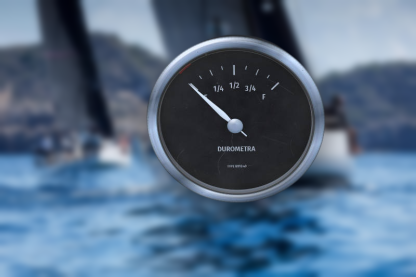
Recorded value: 0
